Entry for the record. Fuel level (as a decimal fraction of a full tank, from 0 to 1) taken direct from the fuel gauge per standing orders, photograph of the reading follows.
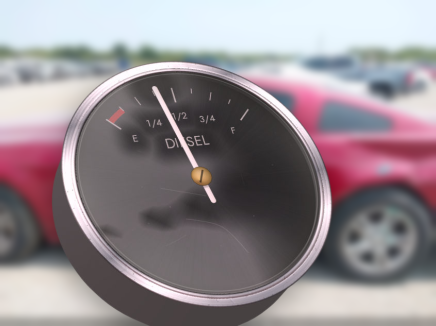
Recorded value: 0.375
